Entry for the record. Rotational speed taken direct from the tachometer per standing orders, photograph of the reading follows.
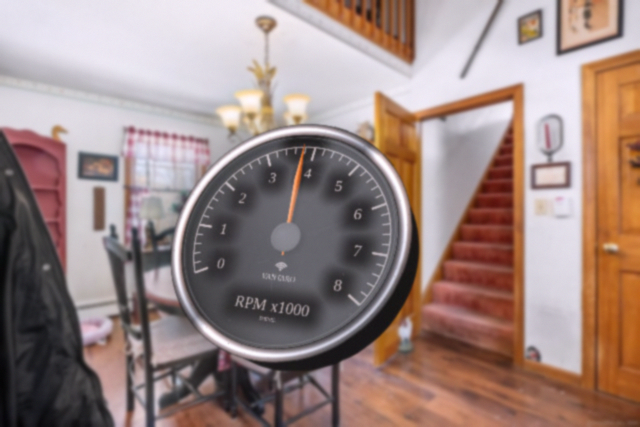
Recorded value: 3800 rpm
